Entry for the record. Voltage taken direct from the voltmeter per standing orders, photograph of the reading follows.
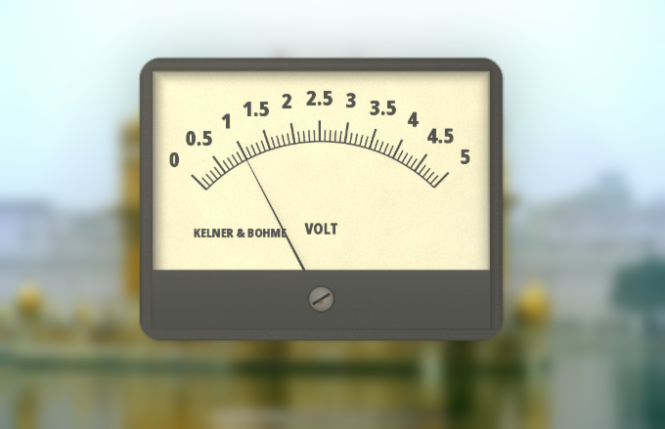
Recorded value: 1 V
